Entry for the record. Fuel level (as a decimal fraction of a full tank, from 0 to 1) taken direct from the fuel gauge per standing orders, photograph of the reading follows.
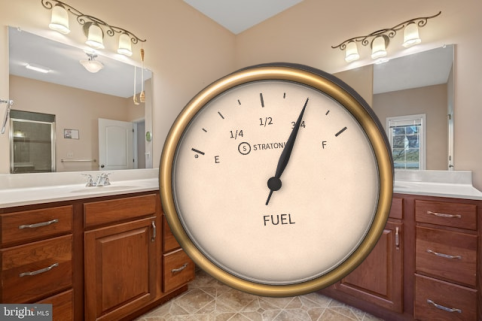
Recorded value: 0.75
